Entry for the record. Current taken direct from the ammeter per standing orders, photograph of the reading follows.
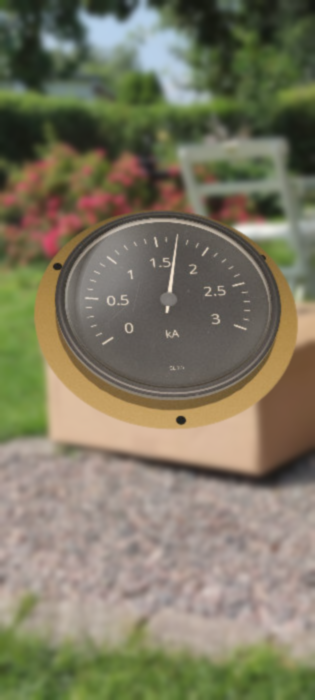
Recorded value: 1.7 kA
